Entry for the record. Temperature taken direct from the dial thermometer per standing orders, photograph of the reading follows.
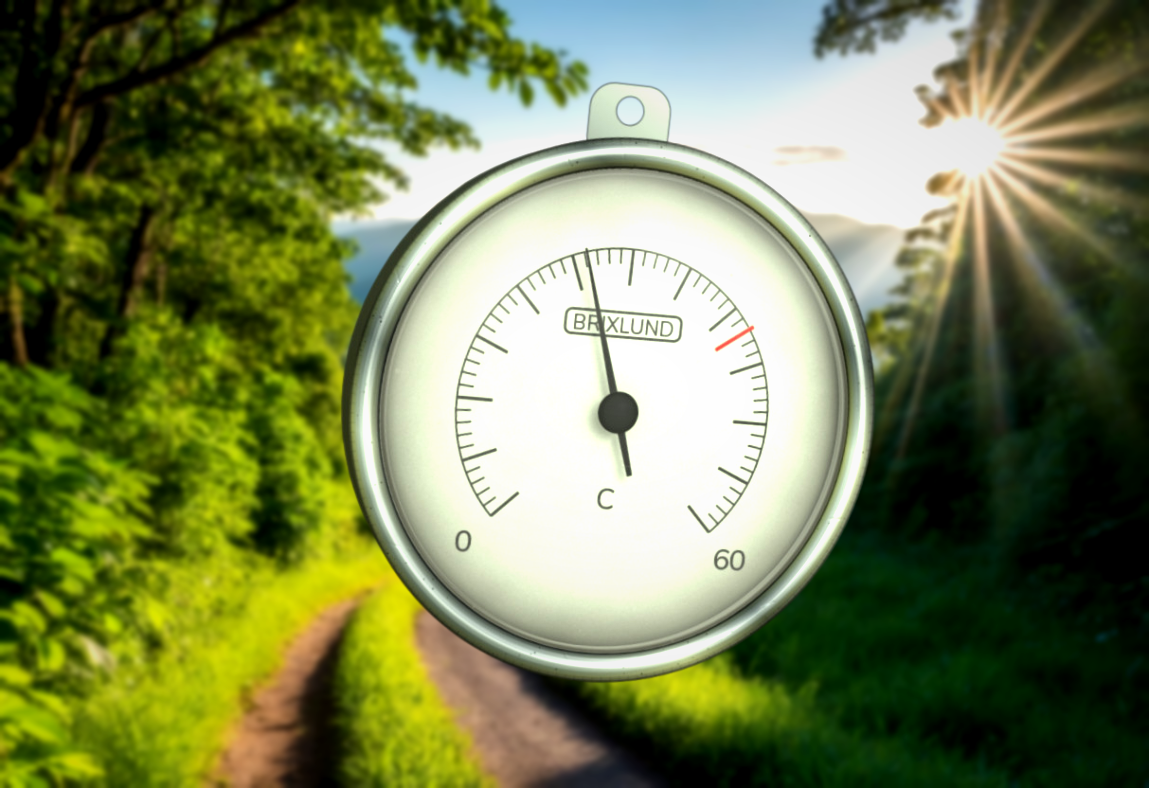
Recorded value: 26 °C
